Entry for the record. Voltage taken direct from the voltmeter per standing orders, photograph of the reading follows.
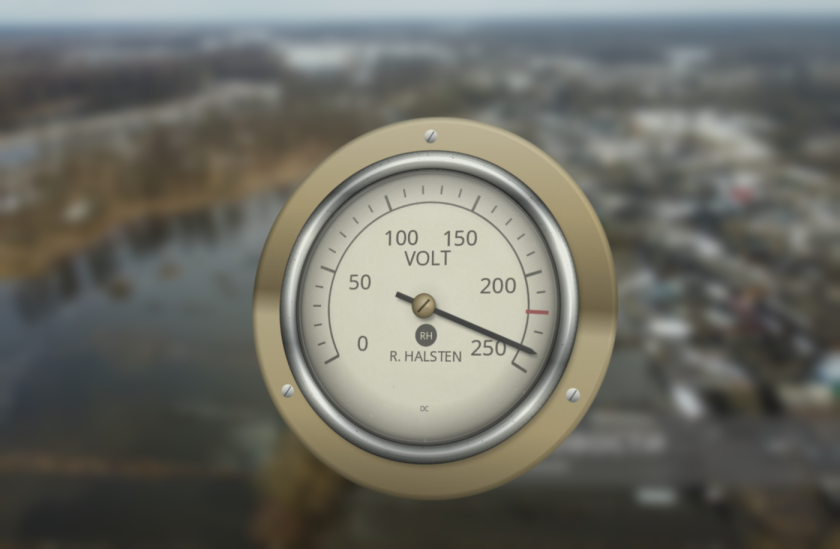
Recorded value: 240 V
